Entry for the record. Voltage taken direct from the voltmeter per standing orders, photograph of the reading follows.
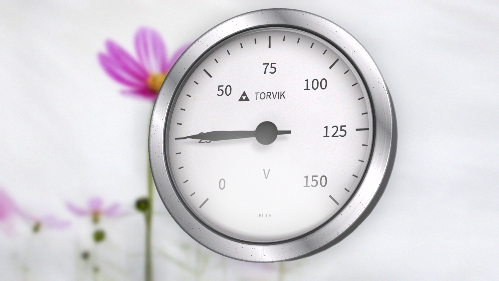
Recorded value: 25 V
